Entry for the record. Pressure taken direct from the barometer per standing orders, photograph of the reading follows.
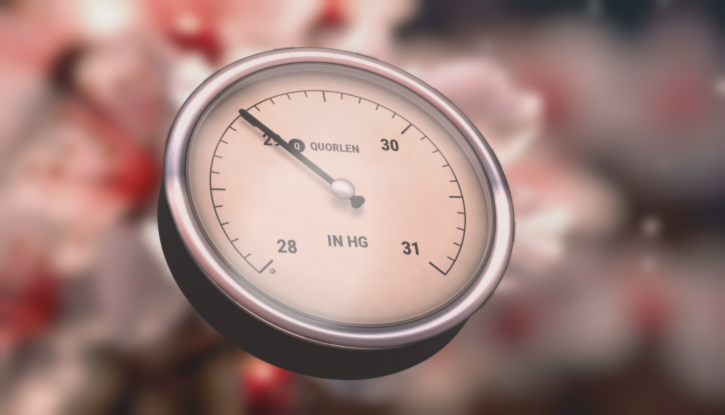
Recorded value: 29 inHg
